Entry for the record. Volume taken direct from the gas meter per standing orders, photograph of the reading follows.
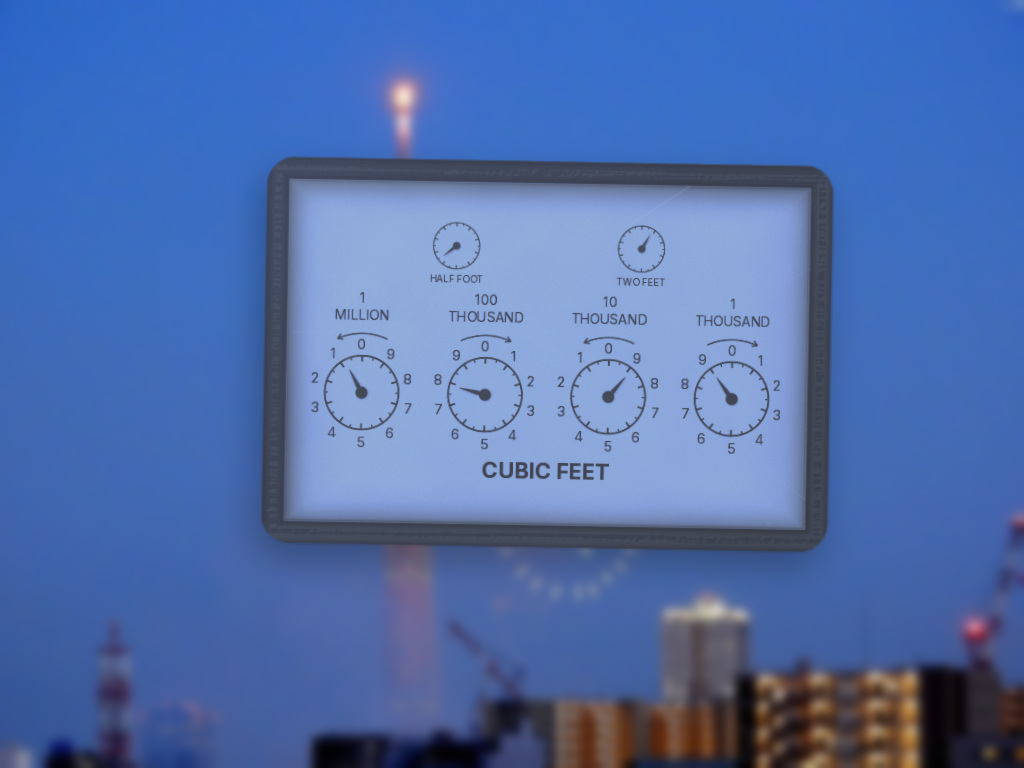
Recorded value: 78900 ft³
